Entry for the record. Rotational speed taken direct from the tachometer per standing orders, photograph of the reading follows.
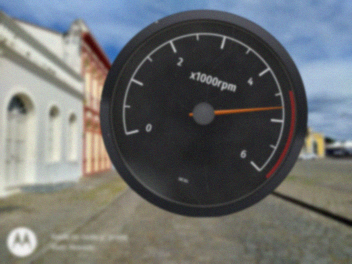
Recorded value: 4750 rpm
